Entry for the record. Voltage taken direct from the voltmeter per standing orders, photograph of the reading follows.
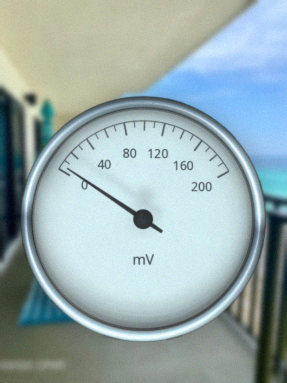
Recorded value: 5 mV
